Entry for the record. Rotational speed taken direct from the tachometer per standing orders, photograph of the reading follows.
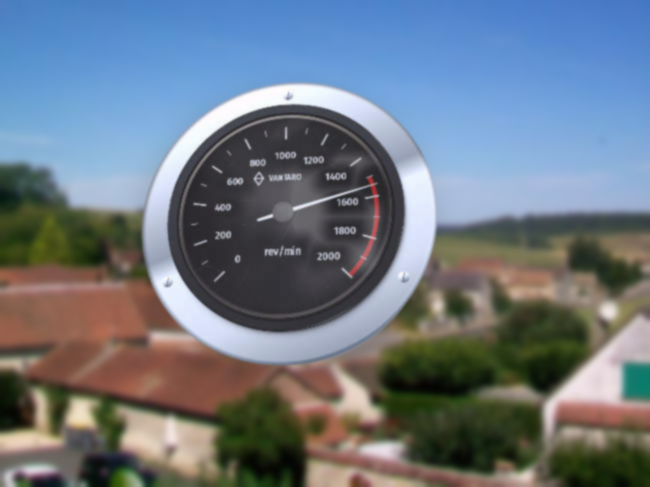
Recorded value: 1550 rpm
